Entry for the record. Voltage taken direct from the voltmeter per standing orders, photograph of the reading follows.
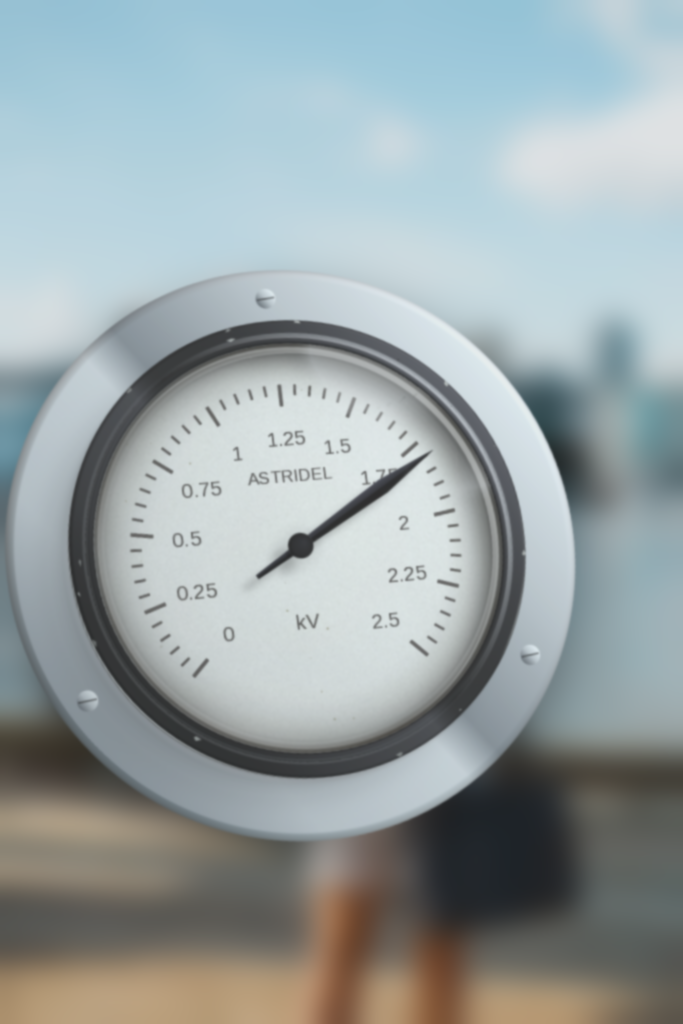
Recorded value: 1.8 kV
